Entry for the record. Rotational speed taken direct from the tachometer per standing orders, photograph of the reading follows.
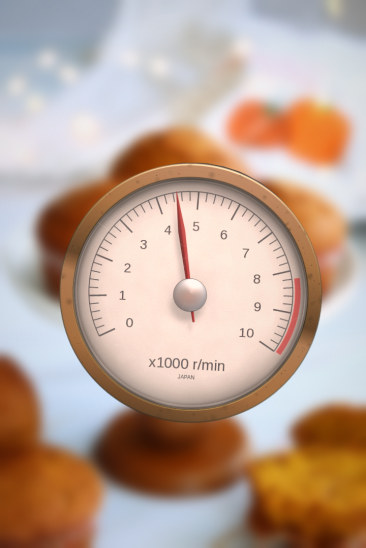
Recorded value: 4500 rpm
